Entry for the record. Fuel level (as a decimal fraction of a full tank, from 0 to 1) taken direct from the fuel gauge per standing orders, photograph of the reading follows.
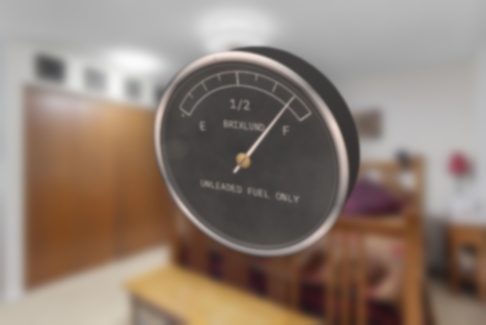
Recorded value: 0.875
